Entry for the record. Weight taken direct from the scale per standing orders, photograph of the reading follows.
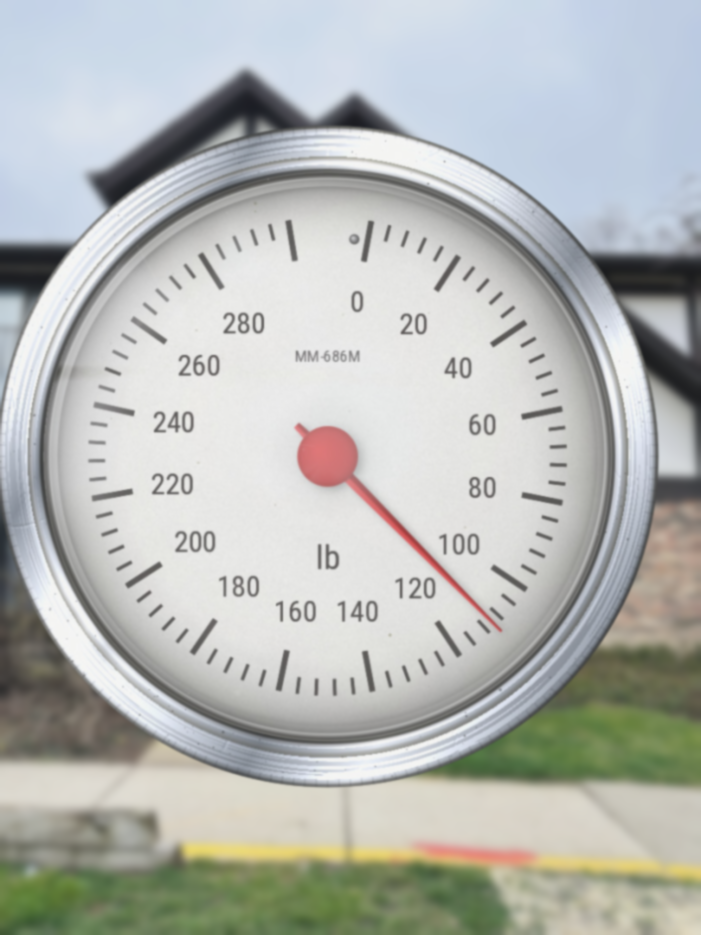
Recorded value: 110 lb
